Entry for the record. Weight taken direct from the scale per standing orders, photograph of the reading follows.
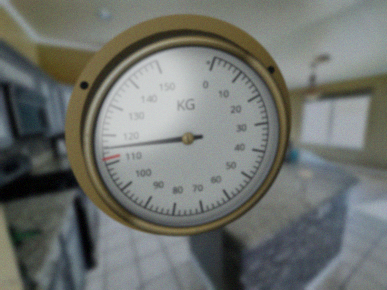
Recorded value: 116 kg
